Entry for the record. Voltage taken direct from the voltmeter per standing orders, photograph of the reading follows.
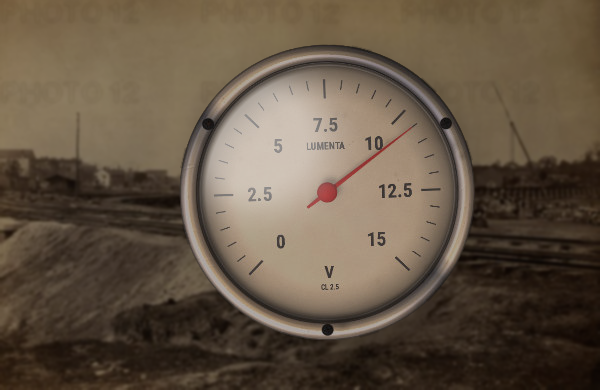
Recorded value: 10.5 V
